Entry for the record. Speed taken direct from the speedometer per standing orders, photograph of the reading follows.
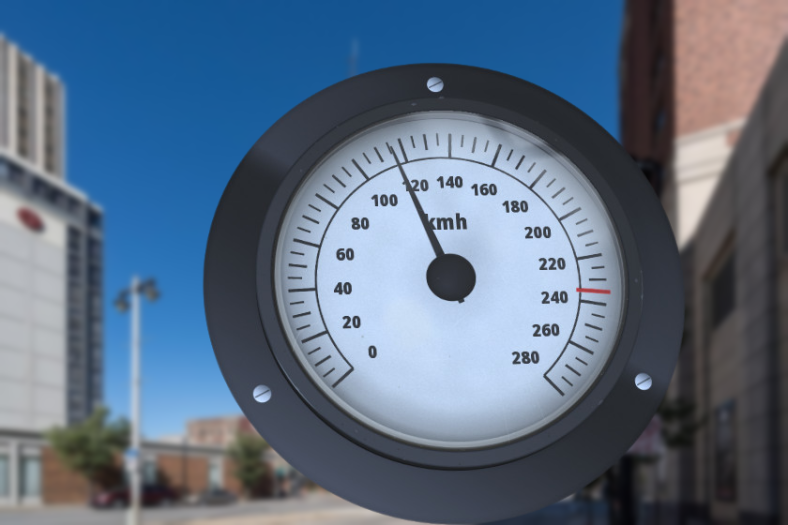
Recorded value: 115 km/h
